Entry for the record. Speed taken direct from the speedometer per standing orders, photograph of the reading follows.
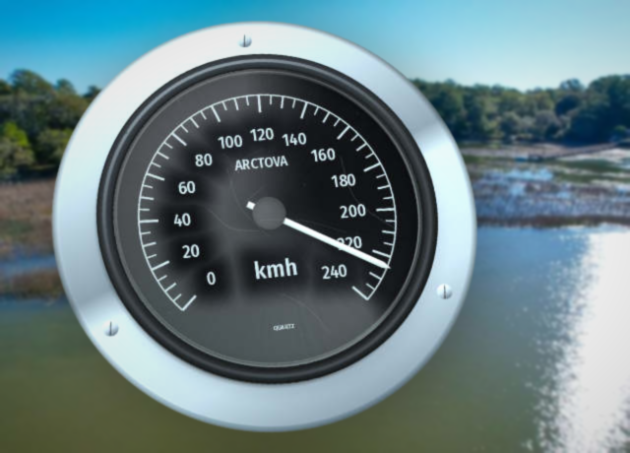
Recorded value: 225 km/h
